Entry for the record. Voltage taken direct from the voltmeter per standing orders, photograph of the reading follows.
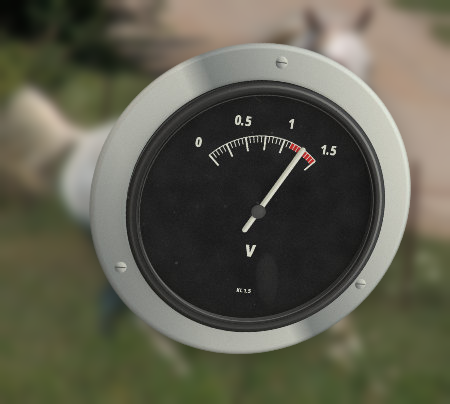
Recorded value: 1.25 V
